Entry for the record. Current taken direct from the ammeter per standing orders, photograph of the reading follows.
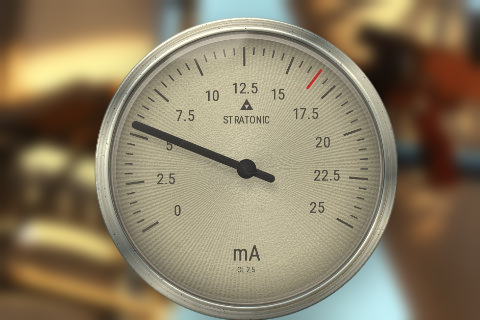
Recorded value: 5.5 mA
